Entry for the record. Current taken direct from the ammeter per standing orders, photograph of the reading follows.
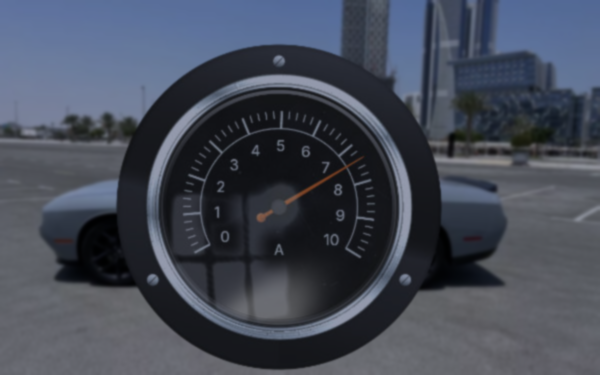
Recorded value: 7.4 A
